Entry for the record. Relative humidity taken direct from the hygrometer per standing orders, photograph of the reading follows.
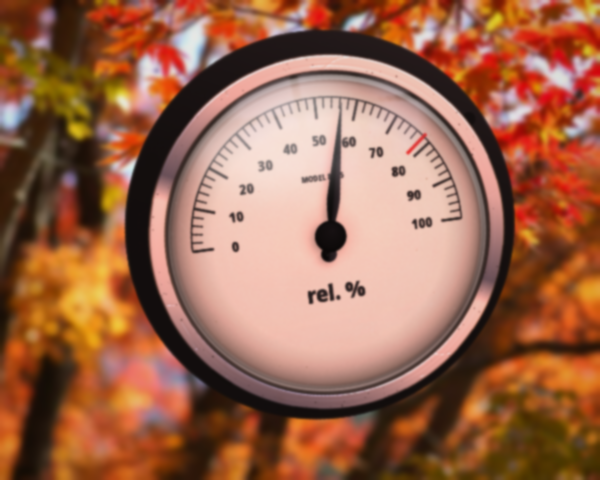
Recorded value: 56 %
